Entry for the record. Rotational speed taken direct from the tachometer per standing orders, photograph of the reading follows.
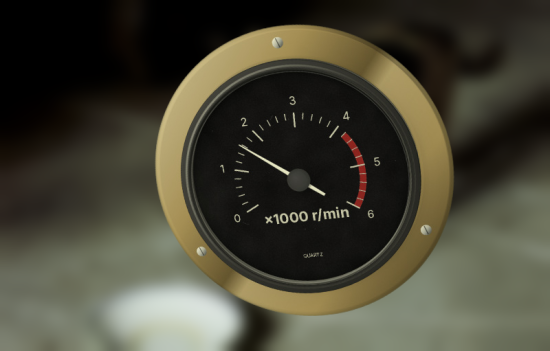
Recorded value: 1600 rpm
